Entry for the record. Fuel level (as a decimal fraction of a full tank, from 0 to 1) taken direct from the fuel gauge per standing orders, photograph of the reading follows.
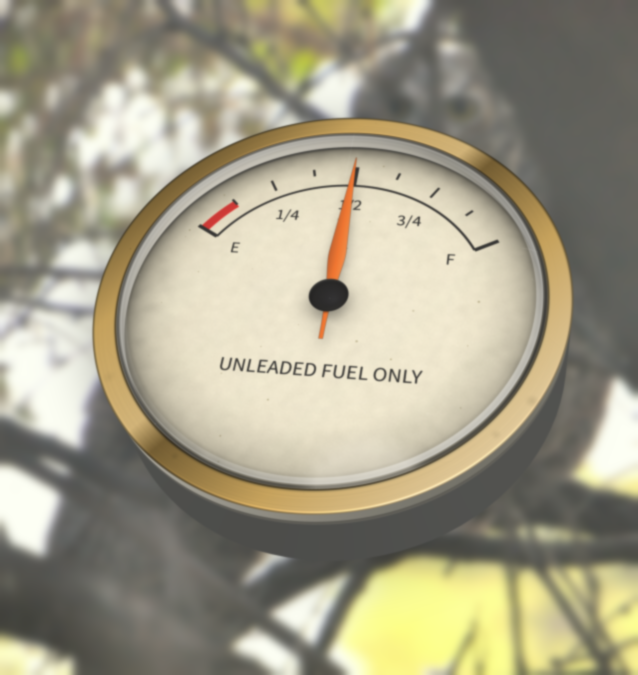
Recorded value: 0.5
